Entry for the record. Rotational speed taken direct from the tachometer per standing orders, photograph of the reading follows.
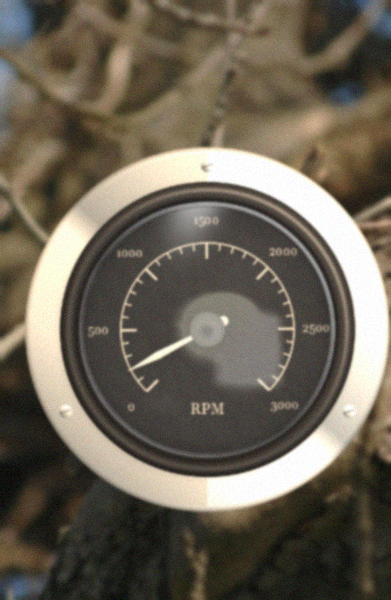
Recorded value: 200 rpm
